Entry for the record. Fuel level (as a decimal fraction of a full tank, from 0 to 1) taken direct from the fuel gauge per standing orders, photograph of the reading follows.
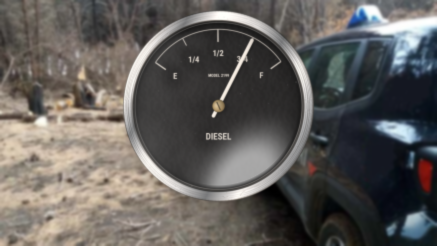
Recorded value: 0.75
